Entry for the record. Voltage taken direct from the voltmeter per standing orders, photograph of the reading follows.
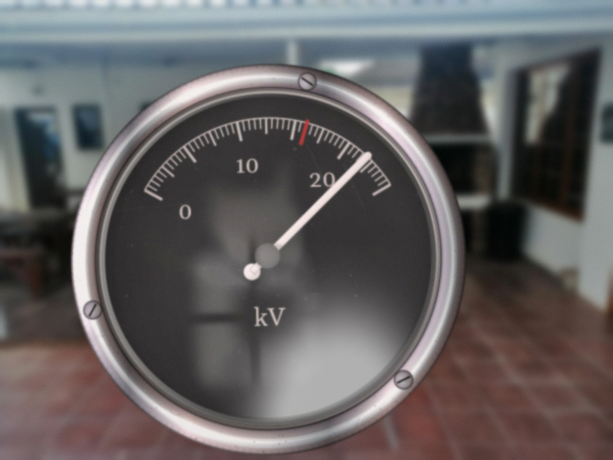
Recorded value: 22 kV
